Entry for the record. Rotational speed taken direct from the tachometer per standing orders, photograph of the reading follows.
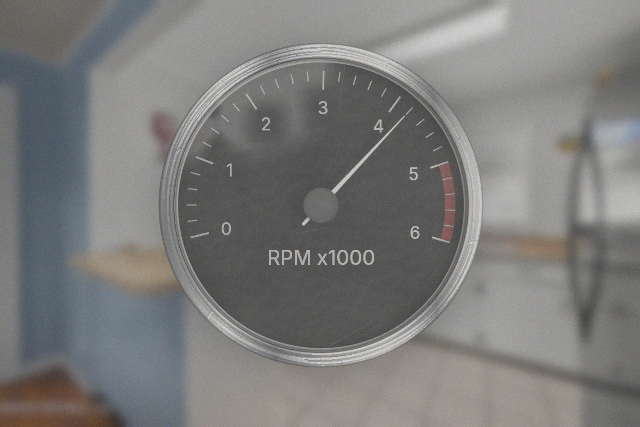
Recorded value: 4200 rpm
